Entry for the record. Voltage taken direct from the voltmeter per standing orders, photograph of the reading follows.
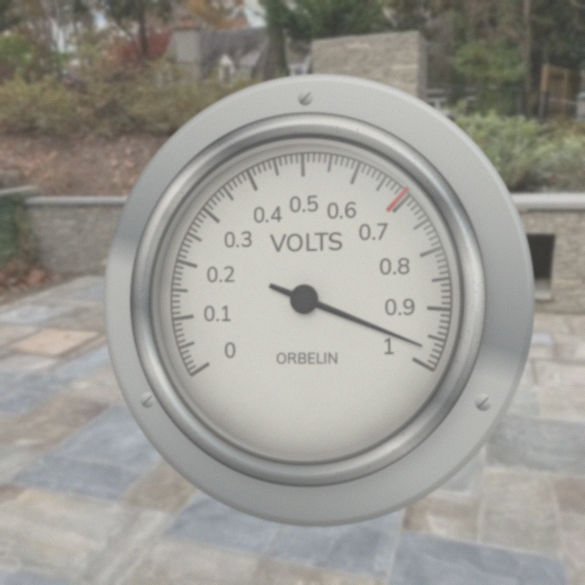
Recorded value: 0.97 V
